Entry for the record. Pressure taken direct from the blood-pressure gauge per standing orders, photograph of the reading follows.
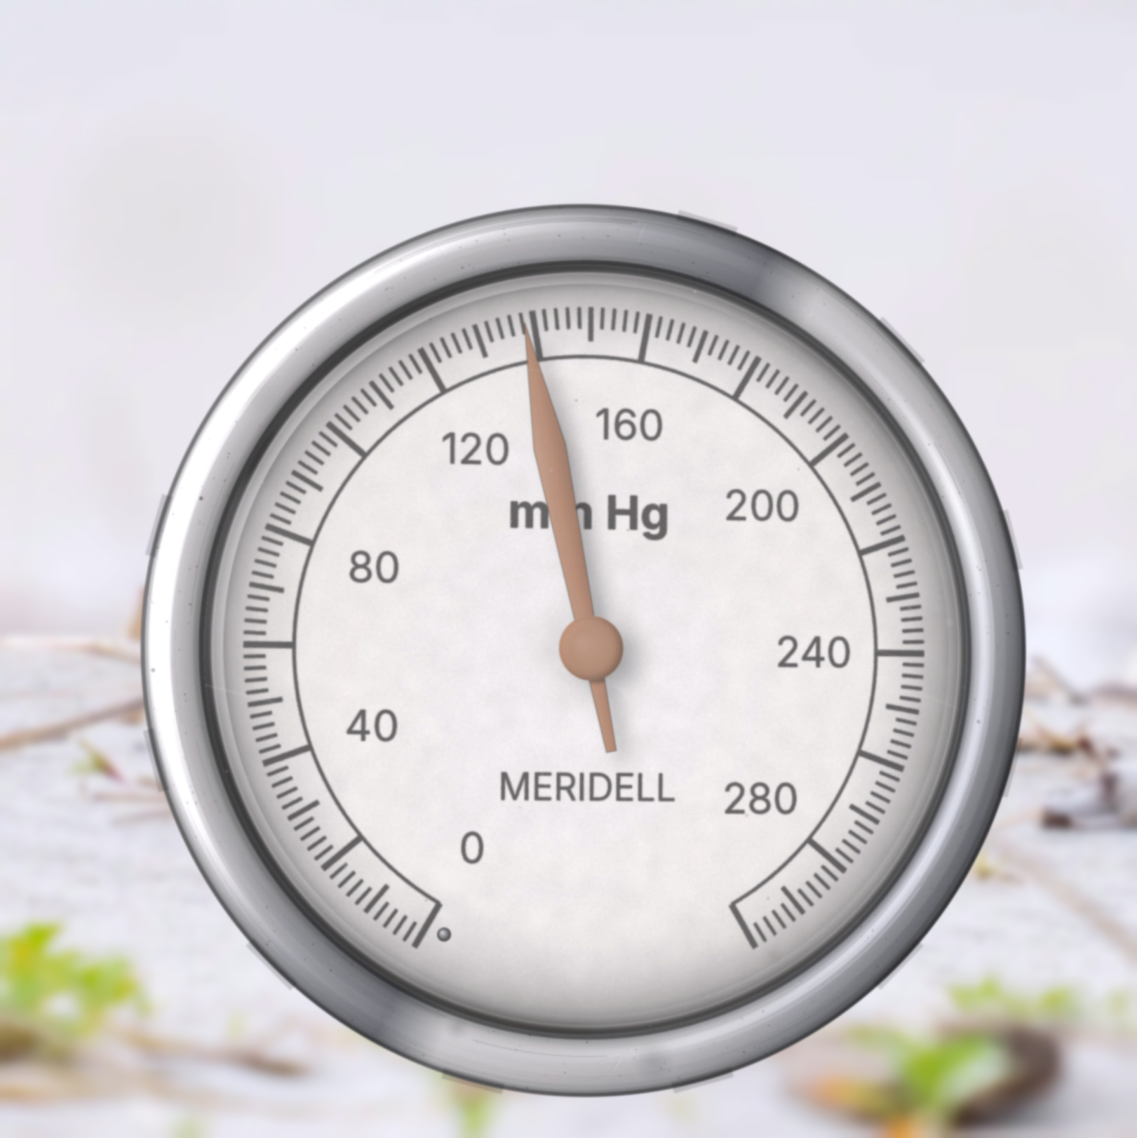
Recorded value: 138 mmHg
